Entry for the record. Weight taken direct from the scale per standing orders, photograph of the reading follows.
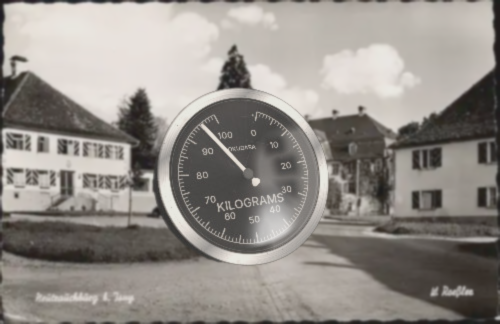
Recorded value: 95 kg
